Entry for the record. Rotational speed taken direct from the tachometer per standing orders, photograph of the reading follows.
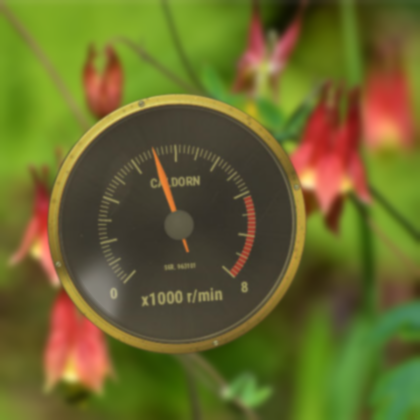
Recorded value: 3500 rpm
